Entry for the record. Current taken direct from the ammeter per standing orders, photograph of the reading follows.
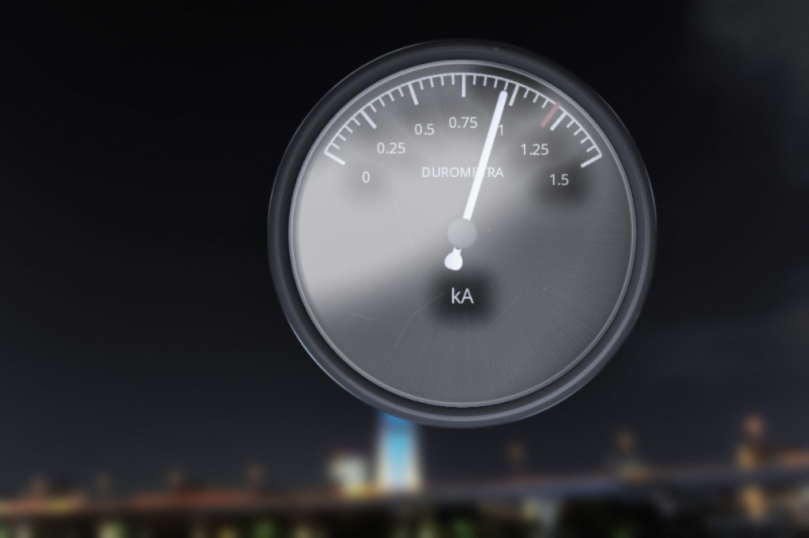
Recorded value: 0.95 kA
